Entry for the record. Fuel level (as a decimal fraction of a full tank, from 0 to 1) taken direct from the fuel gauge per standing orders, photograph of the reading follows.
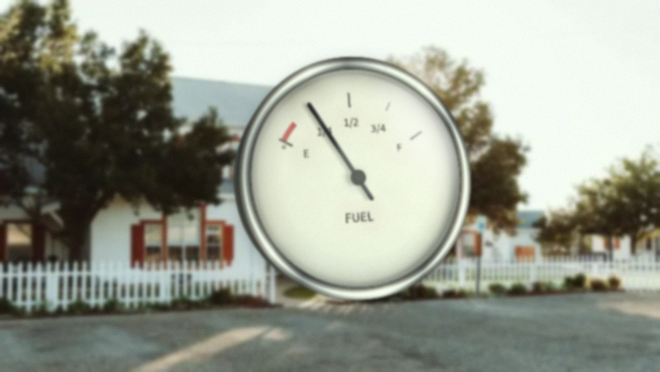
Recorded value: 0.25
